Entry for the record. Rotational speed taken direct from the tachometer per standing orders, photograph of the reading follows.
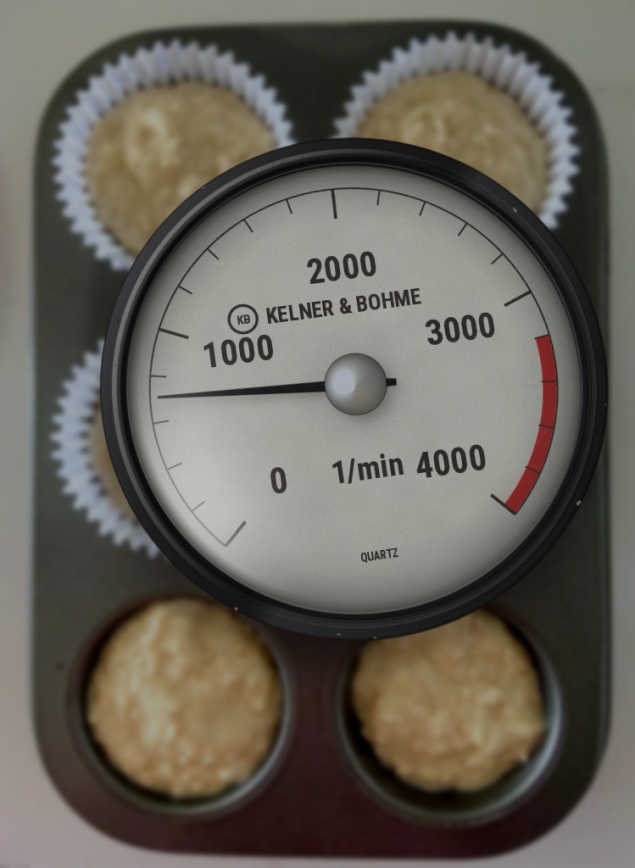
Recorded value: 700 rpm
